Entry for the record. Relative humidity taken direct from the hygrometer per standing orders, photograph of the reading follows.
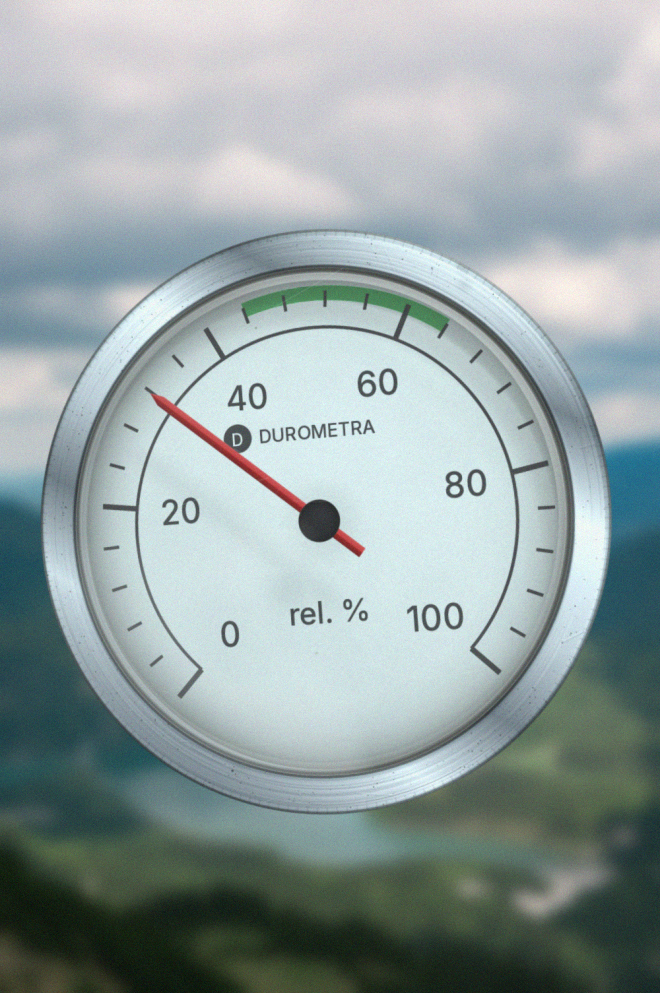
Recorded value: 32 %
